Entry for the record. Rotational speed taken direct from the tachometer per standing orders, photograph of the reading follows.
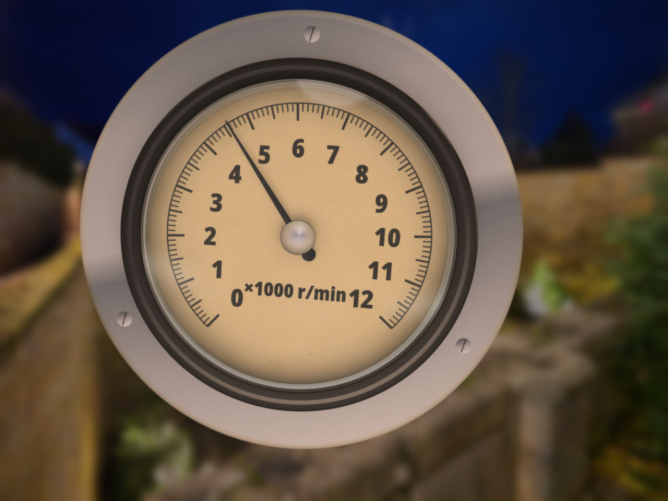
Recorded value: 4600 rpm
